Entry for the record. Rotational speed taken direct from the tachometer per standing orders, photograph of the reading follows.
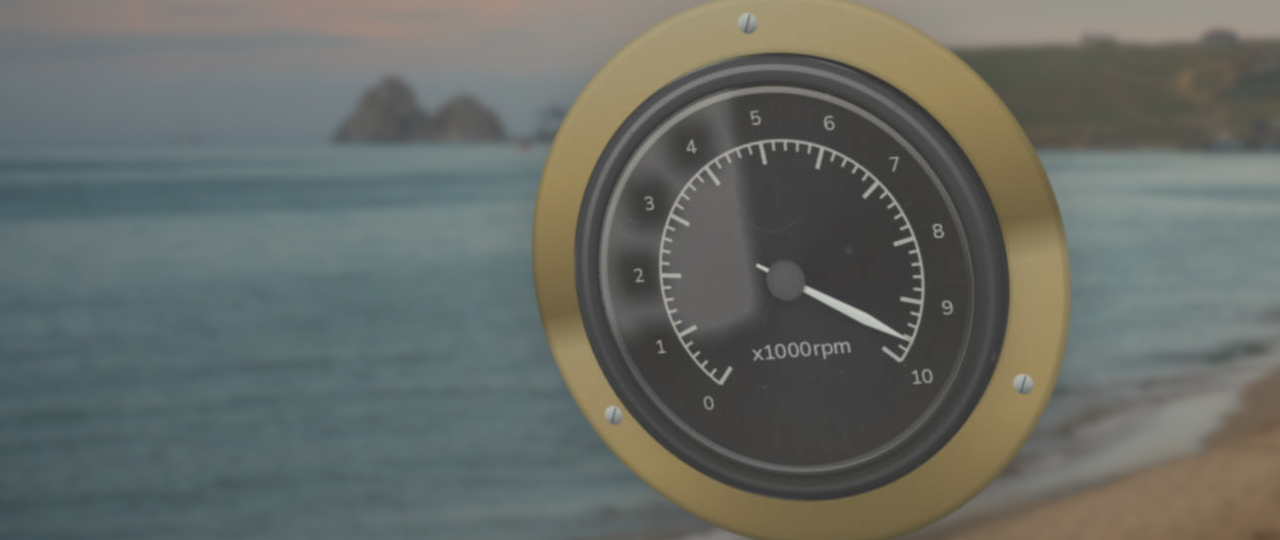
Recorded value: 9600 rpm
